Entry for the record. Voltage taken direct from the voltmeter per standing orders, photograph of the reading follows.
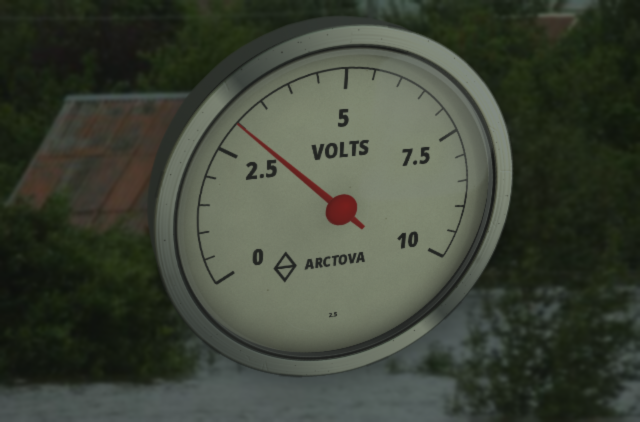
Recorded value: 3 V
